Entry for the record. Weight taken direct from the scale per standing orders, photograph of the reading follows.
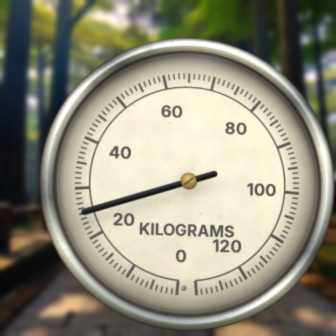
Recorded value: 25 kg
